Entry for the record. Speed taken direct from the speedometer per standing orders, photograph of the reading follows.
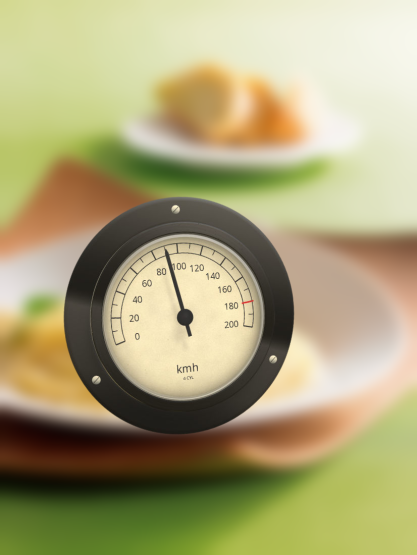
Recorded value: 90 km/h
